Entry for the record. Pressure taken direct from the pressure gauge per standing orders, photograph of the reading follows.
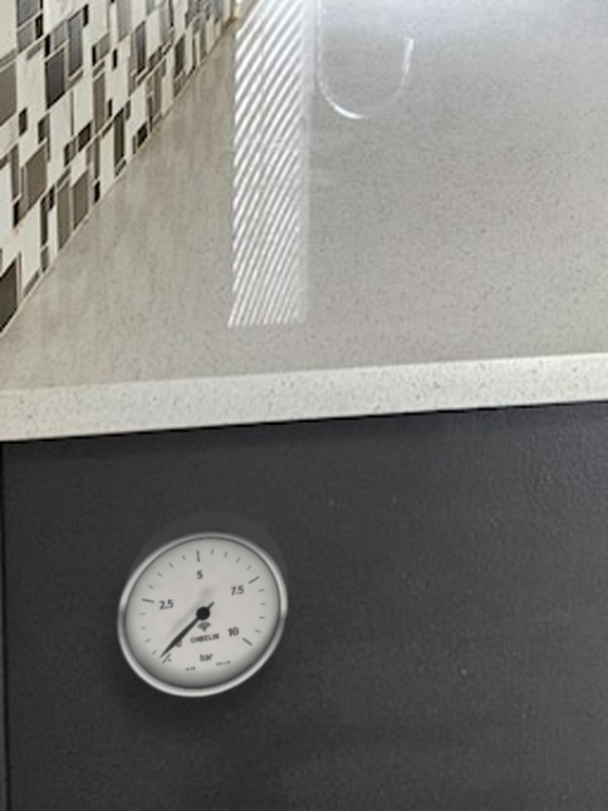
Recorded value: 0.25 bar
